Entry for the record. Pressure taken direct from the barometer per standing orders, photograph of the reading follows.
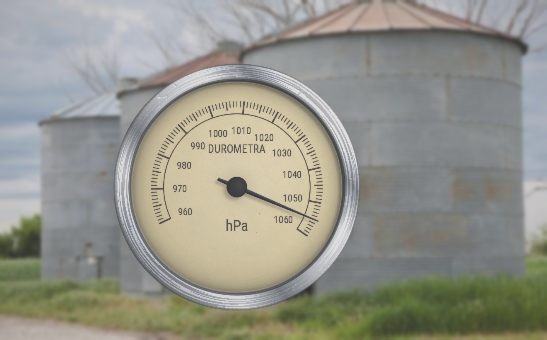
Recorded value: 1055 hPa
